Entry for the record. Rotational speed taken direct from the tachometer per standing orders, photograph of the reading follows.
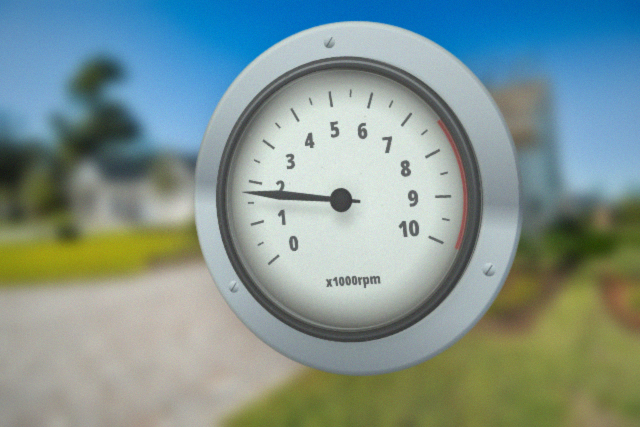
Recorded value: 1750 rpm
